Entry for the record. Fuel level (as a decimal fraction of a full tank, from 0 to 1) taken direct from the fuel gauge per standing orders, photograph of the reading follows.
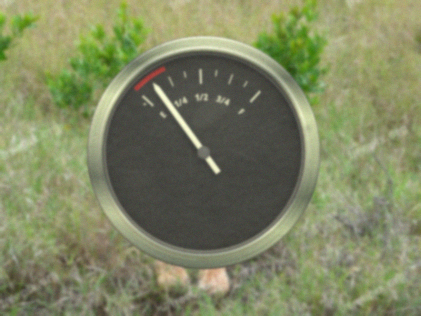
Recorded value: 0.125
